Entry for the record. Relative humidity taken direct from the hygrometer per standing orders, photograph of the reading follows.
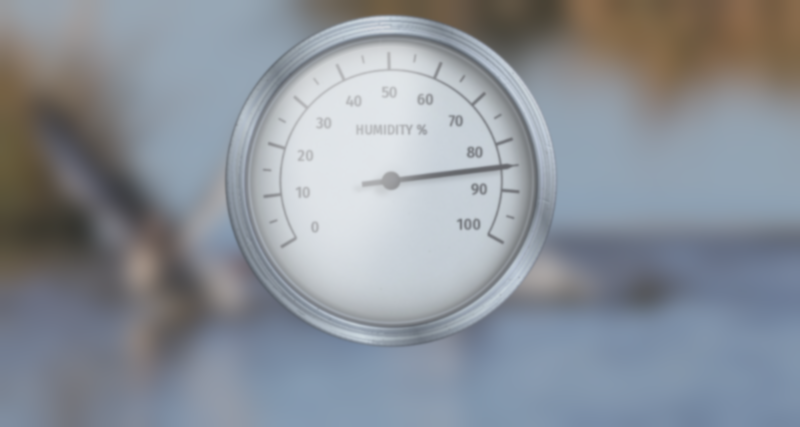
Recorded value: 85 %
